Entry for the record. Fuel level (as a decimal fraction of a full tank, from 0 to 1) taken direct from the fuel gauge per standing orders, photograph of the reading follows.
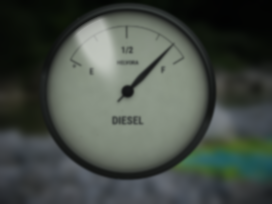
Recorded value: 0.875
